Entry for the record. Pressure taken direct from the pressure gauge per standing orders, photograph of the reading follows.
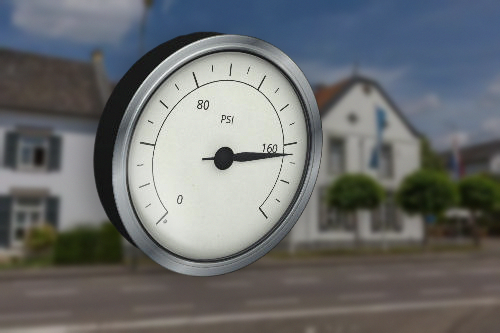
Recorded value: 165 psi
